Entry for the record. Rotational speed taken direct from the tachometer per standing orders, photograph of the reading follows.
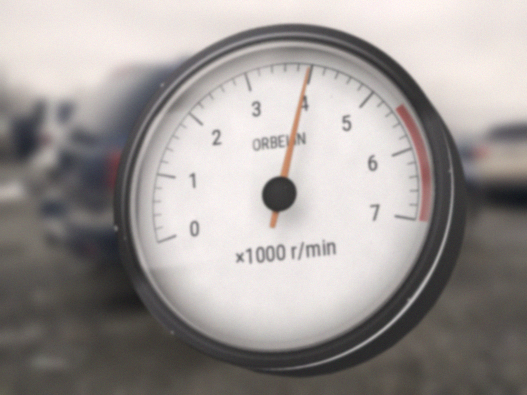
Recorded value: 4000 rpm
